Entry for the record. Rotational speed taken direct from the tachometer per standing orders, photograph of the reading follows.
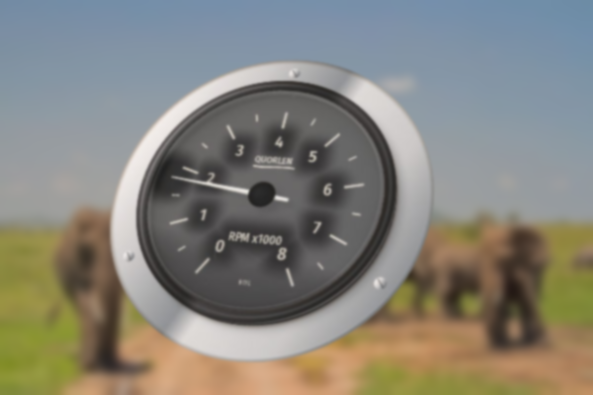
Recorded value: 1750 rpm
